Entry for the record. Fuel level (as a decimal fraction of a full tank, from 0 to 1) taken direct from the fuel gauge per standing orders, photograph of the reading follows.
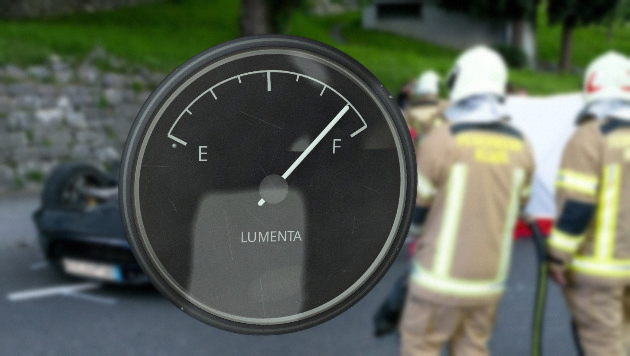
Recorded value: 0.875
